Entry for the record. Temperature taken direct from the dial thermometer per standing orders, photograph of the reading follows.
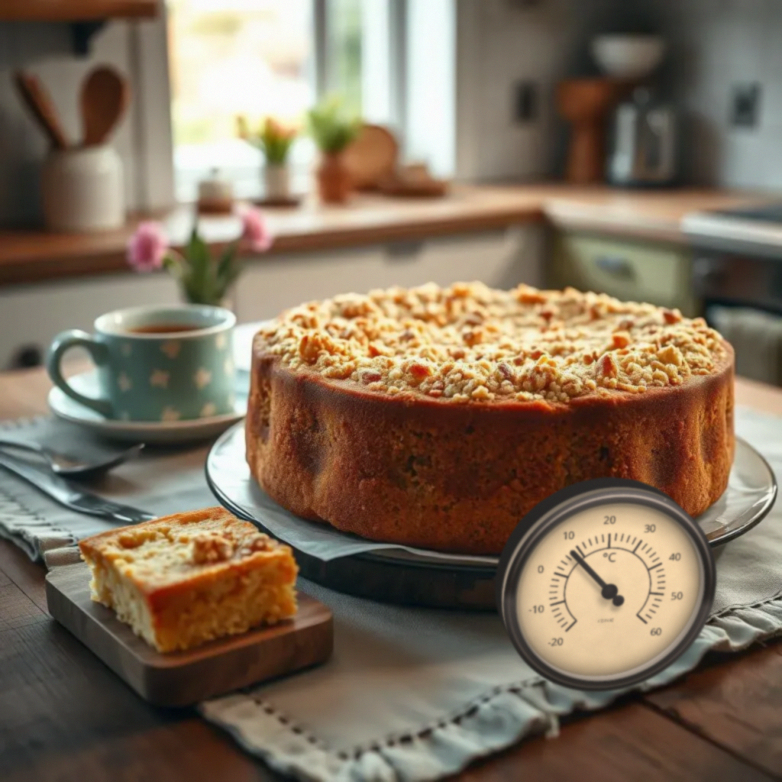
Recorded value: 8 °C
